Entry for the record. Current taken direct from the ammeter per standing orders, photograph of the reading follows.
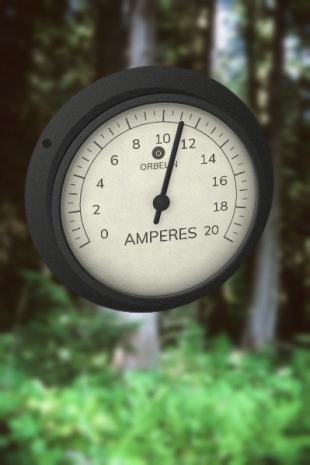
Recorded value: 11 A
